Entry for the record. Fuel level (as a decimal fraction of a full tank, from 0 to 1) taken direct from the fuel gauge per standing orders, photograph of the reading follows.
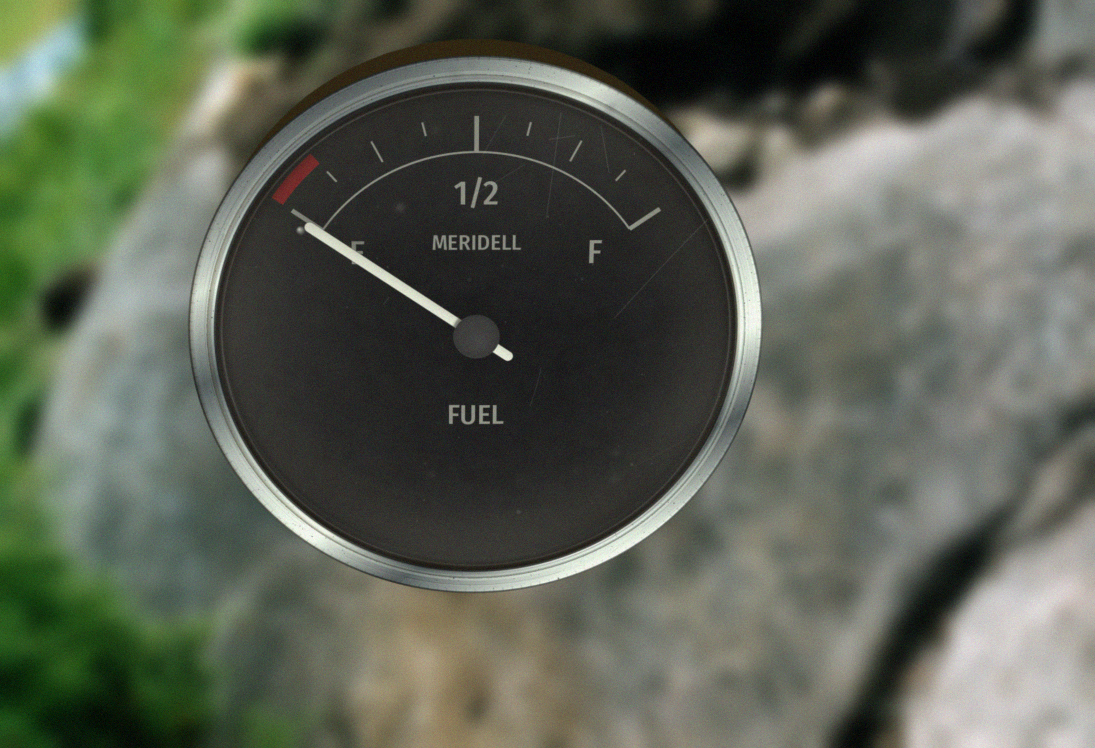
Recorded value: 0
